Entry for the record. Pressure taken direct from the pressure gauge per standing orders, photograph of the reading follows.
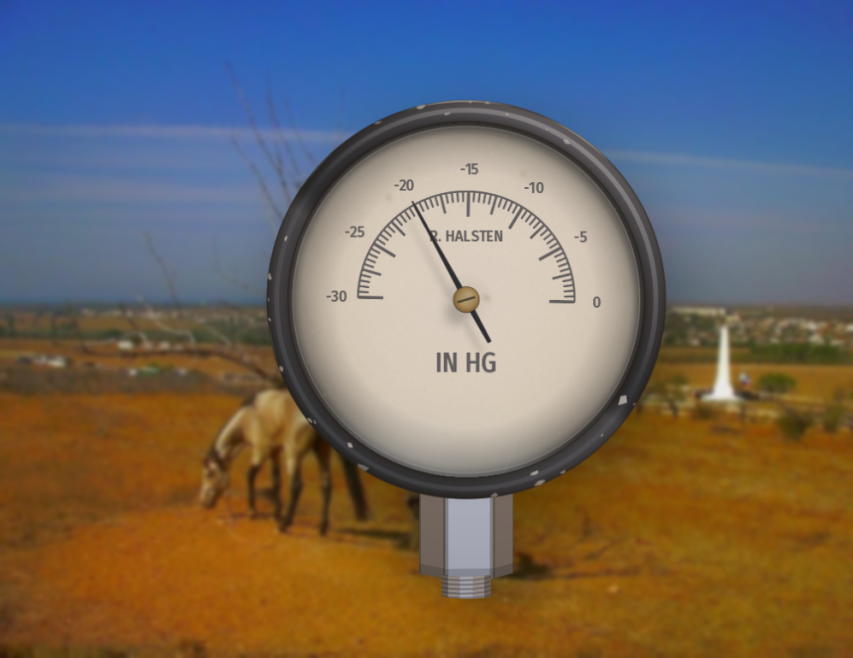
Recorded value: -20 inHg
